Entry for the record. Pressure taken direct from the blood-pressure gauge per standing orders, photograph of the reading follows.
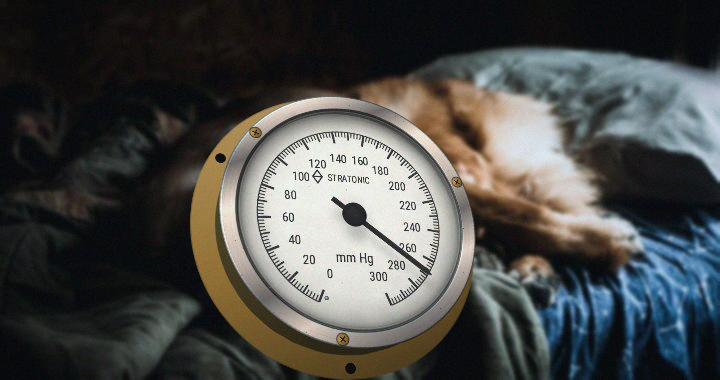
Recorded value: 270 mmHg
